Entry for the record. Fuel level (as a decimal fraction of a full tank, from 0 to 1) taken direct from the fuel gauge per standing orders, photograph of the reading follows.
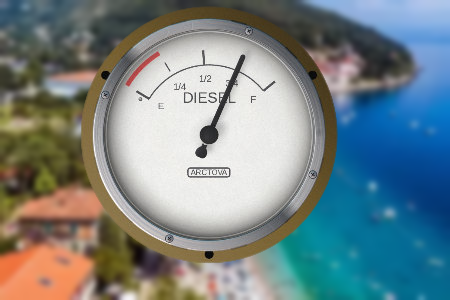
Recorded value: 0.75
